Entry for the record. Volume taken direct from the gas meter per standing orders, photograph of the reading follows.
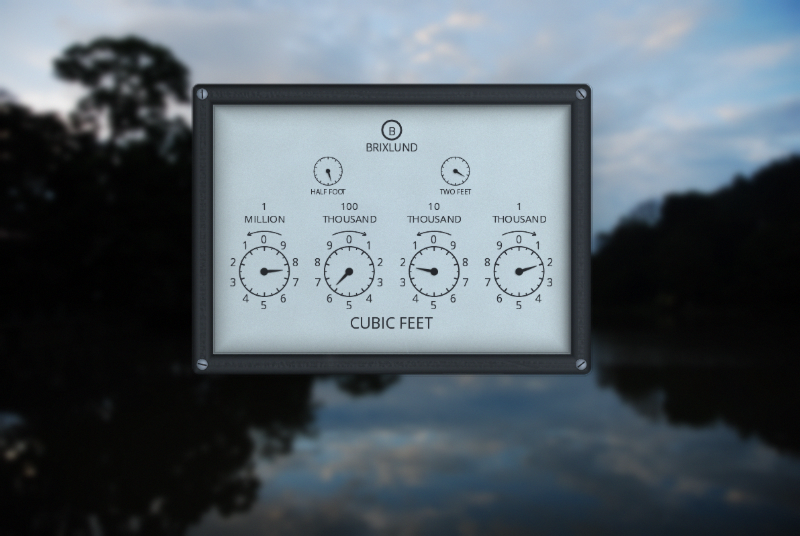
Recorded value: 762200 ft³
